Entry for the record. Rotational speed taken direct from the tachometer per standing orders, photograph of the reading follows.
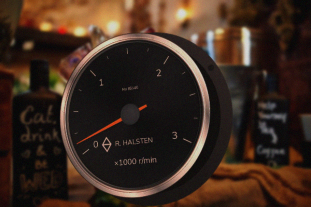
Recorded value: 125 rpm
